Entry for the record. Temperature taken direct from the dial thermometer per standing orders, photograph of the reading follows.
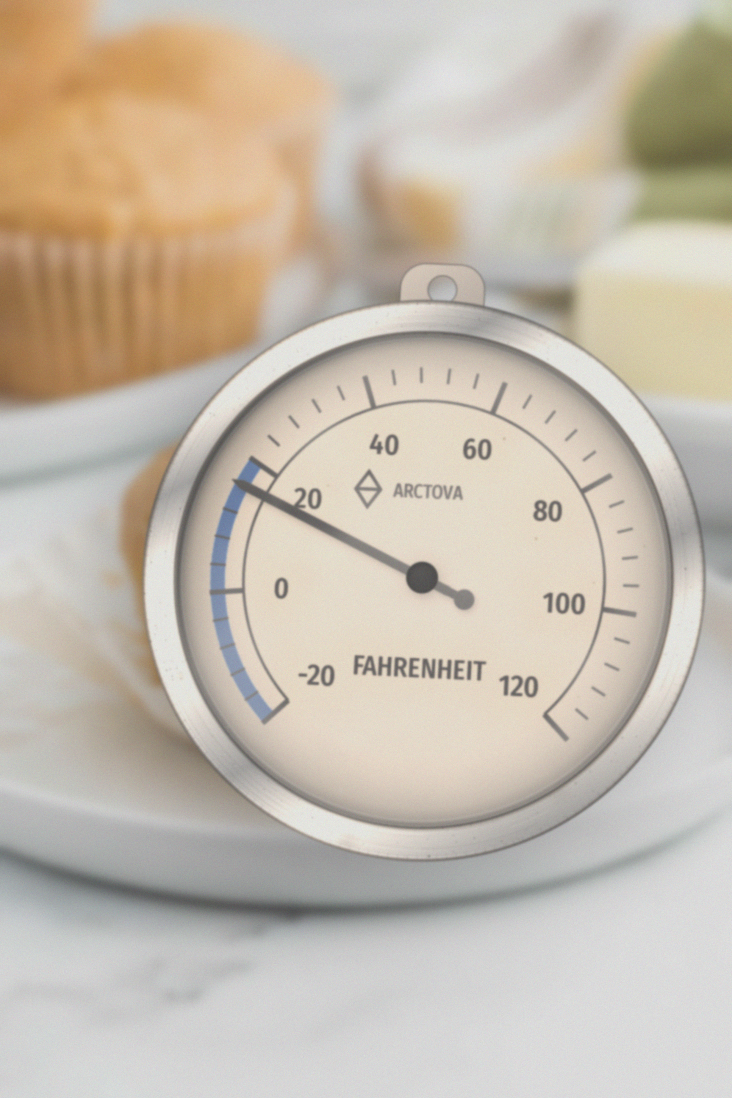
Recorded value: 16 °F
